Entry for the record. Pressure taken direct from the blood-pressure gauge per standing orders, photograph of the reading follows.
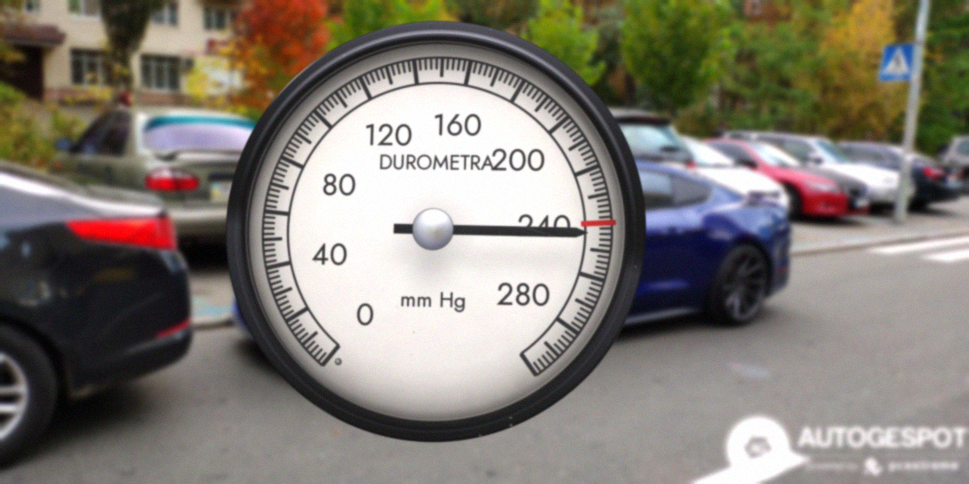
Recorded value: 244 mmHg
